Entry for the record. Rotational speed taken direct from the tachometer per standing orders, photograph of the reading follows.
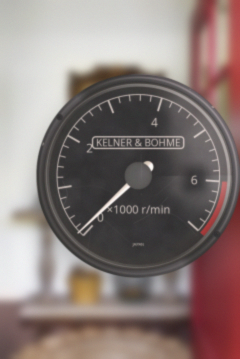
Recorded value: 100 rpm
